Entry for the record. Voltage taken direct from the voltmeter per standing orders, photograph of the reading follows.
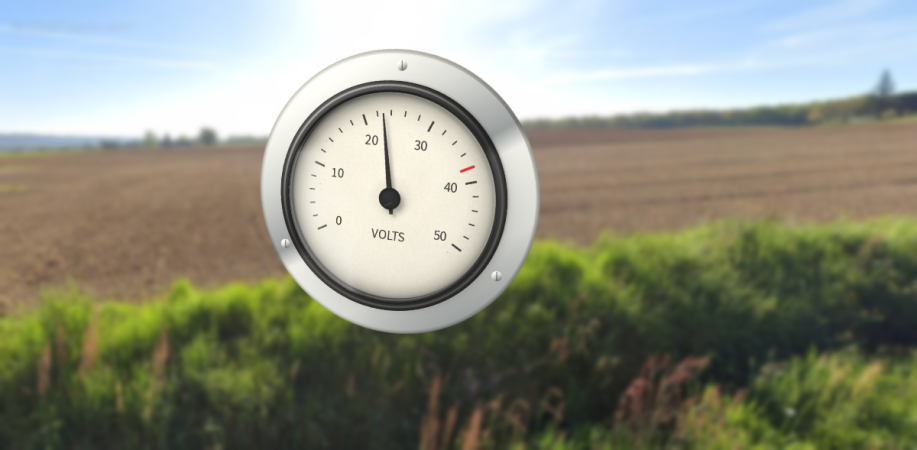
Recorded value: 23 V
